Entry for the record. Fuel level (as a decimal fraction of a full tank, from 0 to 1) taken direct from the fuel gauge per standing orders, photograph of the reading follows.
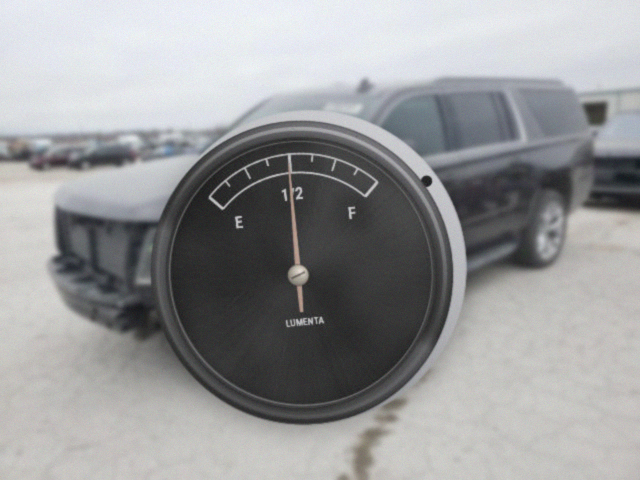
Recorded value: 0.5
